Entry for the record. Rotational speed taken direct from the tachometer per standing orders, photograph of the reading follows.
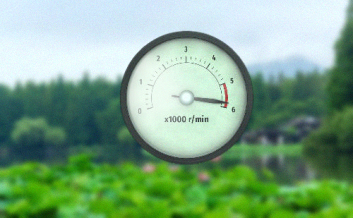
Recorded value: 5800 rpm
